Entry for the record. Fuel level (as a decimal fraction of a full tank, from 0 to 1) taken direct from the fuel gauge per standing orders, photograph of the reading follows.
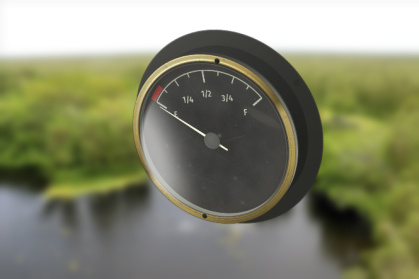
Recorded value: 0
